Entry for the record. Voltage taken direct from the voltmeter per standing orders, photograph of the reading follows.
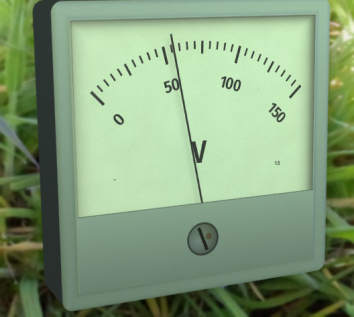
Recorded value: 55 V
